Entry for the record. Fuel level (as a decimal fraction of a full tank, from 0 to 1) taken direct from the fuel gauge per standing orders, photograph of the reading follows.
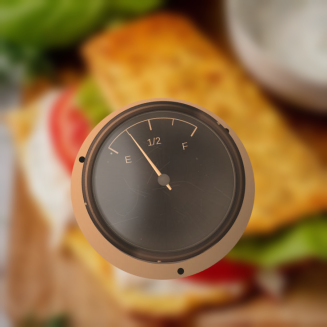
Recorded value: 0.25
